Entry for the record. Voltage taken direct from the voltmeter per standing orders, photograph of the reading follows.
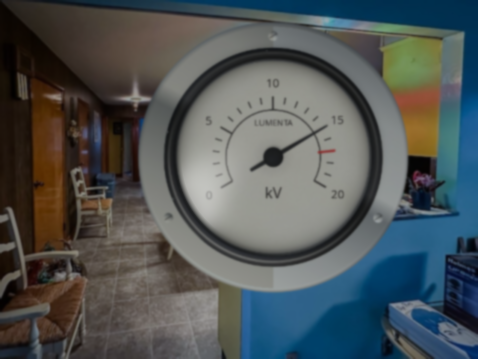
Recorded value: 15 kV
